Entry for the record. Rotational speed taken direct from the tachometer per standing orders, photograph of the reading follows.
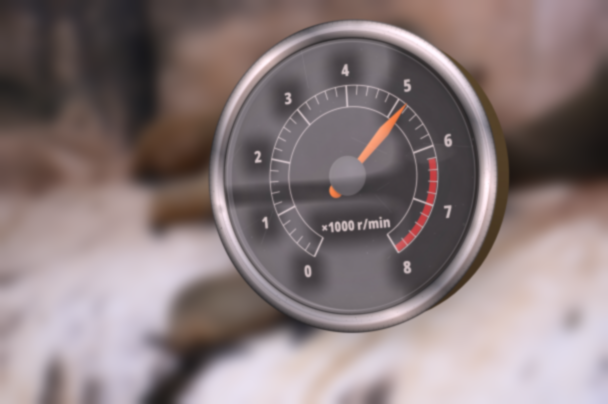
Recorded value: 5200 rpm
